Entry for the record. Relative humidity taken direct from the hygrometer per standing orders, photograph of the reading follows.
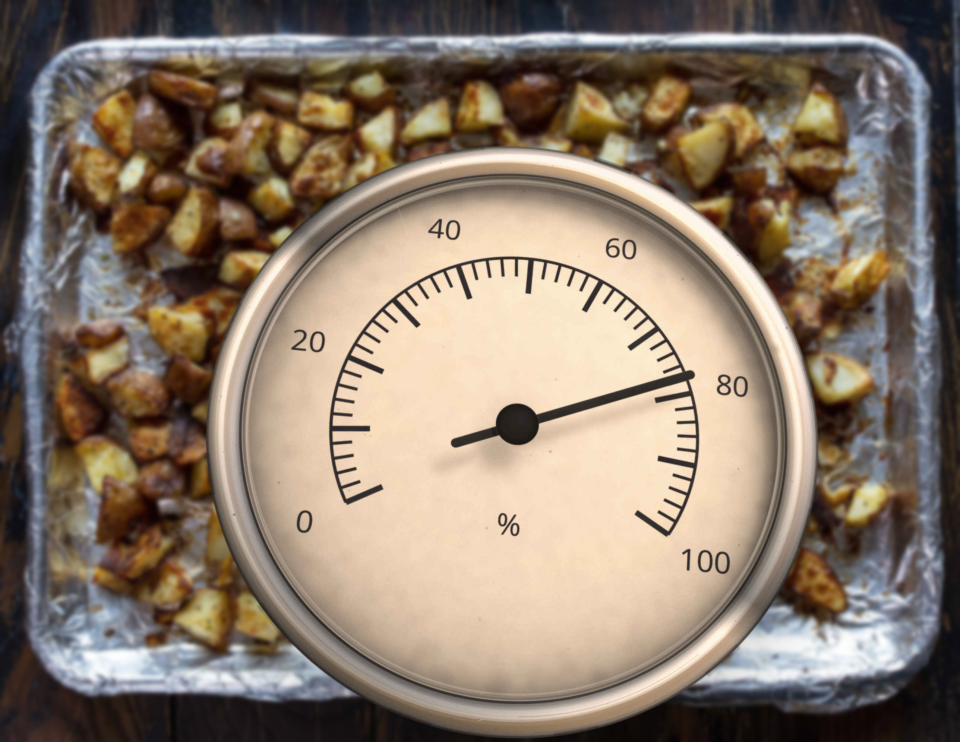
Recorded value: 78 %
